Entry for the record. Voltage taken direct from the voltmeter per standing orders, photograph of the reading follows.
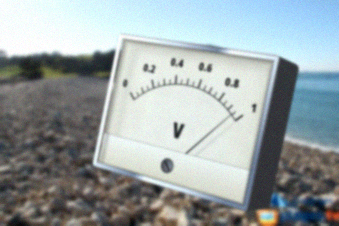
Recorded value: 0.95 V
